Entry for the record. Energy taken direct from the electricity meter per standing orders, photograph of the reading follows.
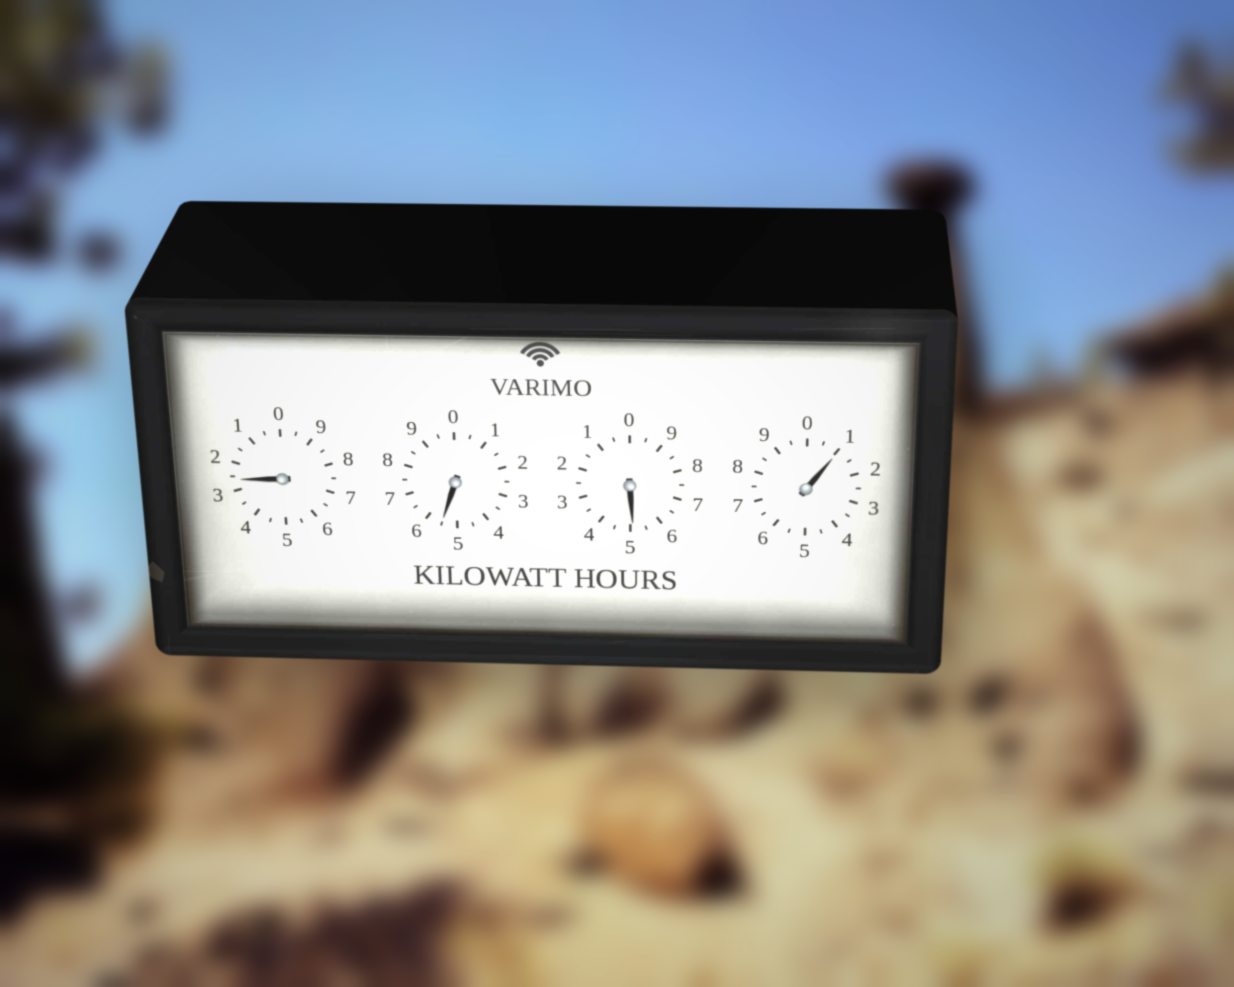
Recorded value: 2551 kWh
